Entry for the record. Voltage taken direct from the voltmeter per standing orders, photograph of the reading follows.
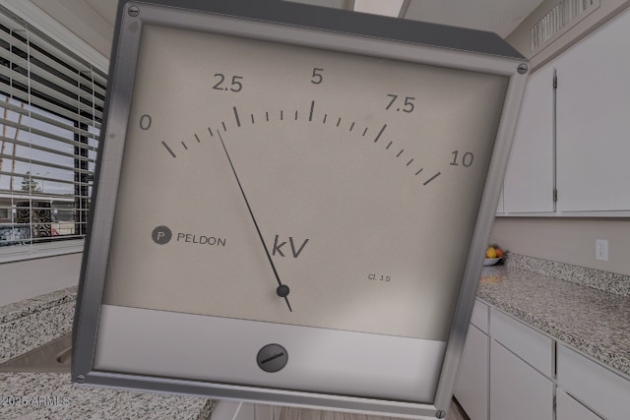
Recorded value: 1.75 kV
